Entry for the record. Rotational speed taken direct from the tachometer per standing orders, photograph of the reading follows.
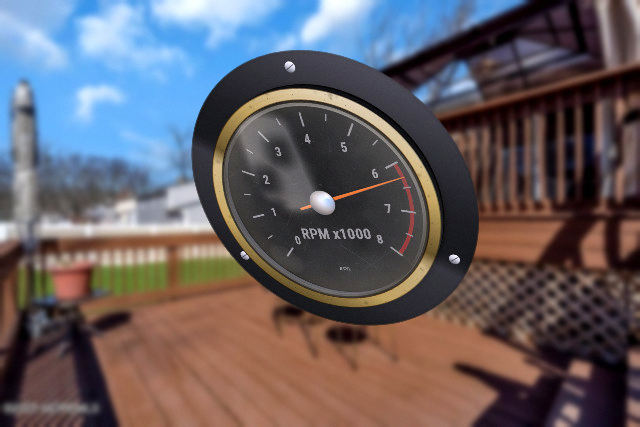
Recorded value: 6250 rpm
